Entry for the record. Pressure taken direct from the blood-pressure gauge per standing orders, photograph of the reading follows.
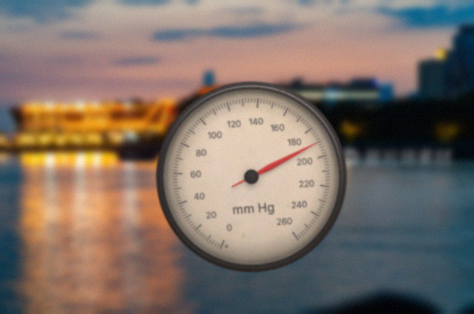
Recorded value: 190 mmHg
